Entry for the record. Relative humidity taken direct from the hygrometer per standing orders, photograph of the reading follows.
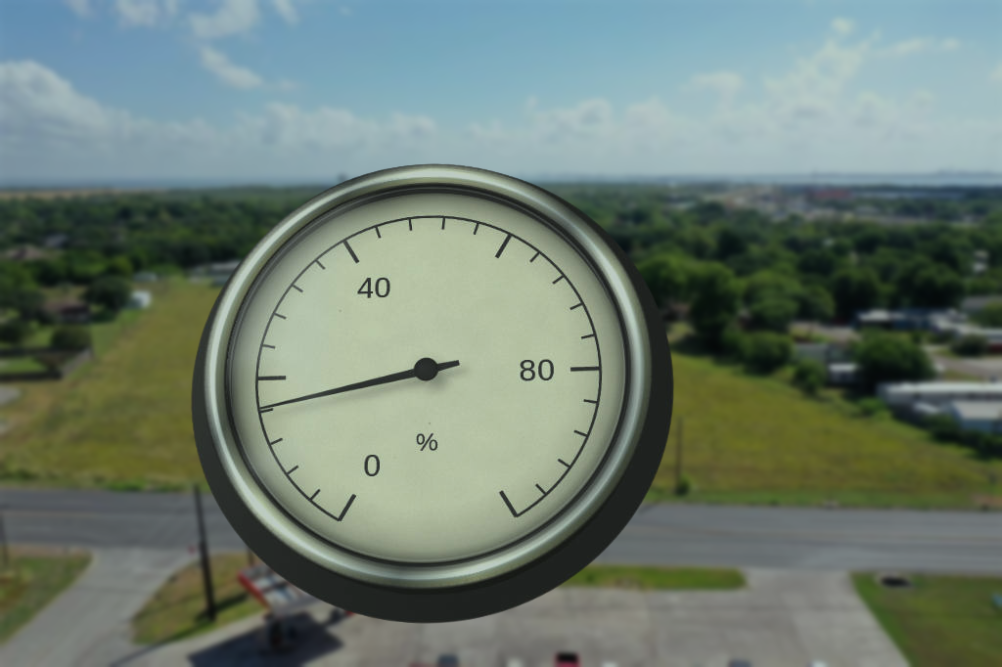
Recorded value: 16 %
